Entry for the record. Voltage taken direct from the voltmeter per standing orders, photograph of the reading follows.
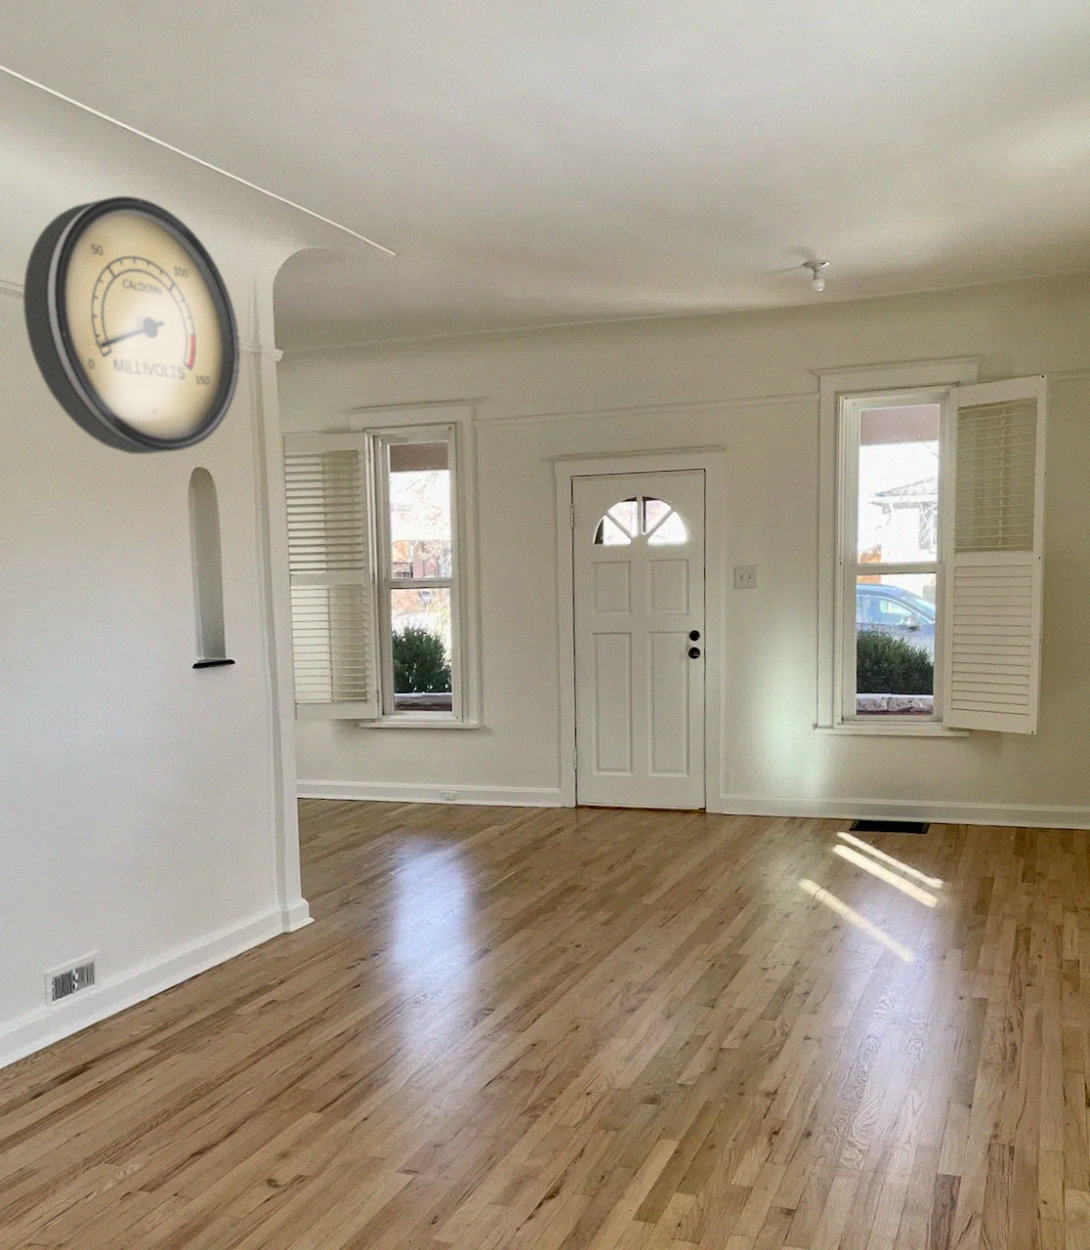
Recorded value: 5 mV
